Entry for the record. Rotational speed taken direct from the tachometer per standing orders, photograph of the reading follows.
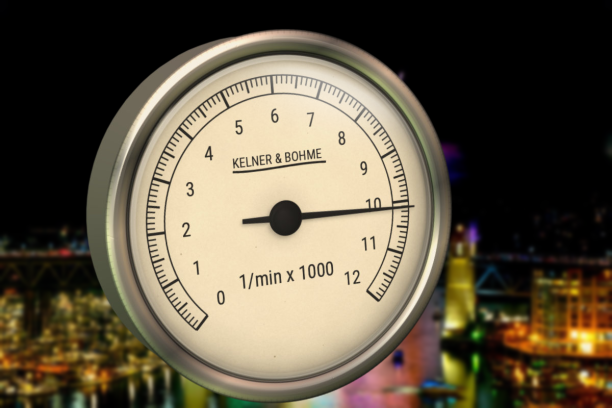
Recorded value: 10100 rpm
